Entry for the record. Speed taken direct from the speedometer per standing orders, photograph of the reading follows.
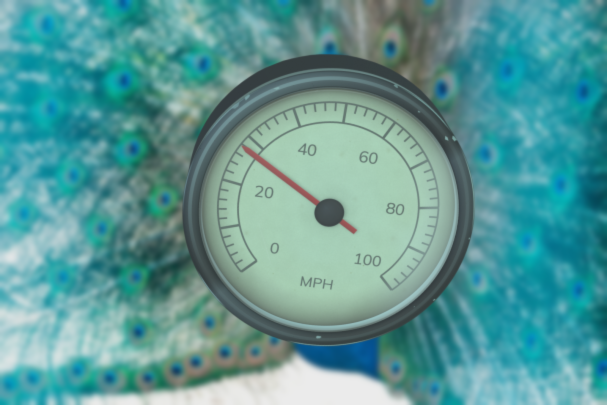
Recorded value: 28 mph
